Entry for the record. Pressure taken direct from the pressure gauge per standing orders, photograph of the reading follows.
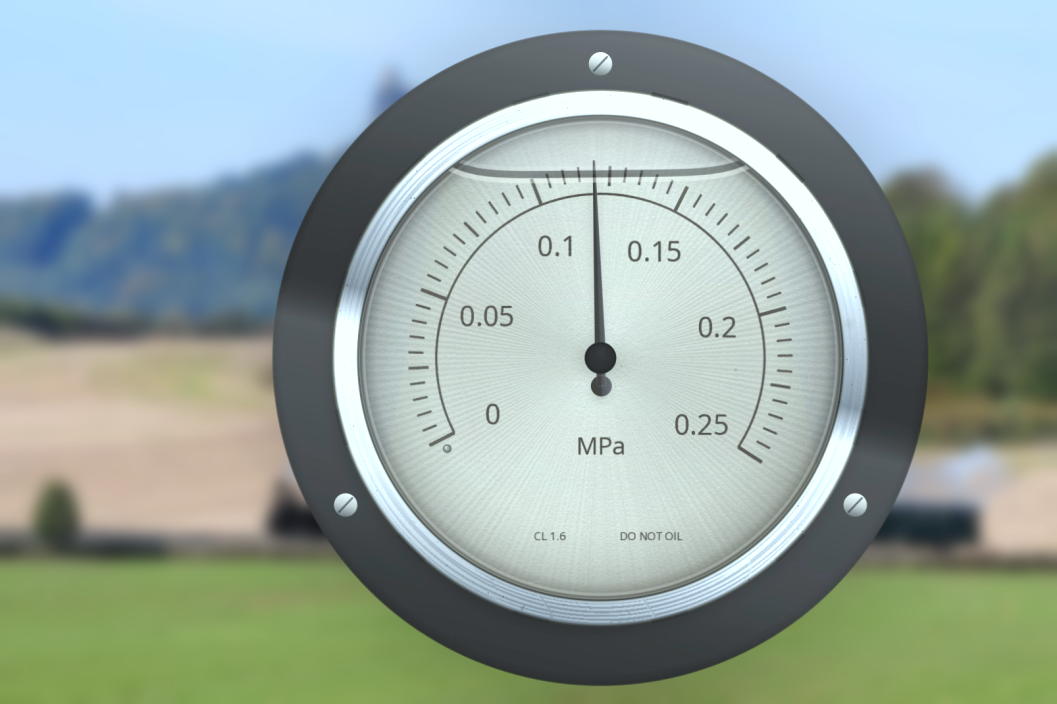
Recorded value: 0.12 MPa
